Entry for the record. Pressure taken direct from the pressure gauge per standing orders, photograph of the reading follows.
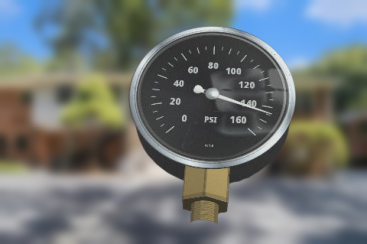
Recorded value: 145 psi
